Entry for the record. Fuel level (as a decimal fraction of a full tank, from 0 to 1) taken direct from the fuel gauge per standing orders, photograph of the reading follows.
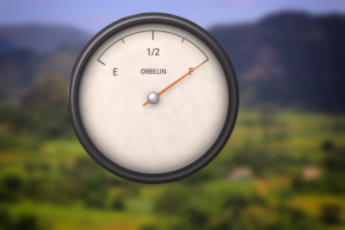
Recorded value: 1
